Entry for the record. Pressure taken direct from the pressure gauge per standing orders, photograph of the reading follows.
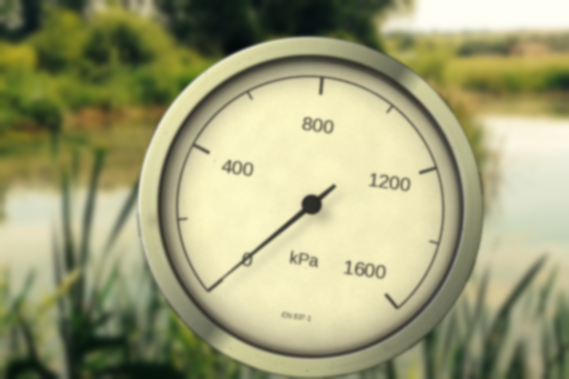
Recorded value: 0 kPa
